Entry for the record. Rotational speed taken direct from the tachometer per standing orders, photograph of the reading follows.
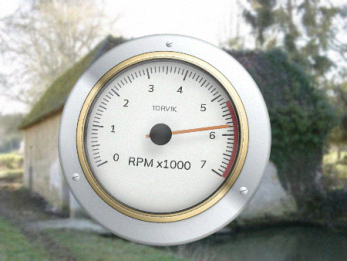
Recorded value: 5800 rpm
